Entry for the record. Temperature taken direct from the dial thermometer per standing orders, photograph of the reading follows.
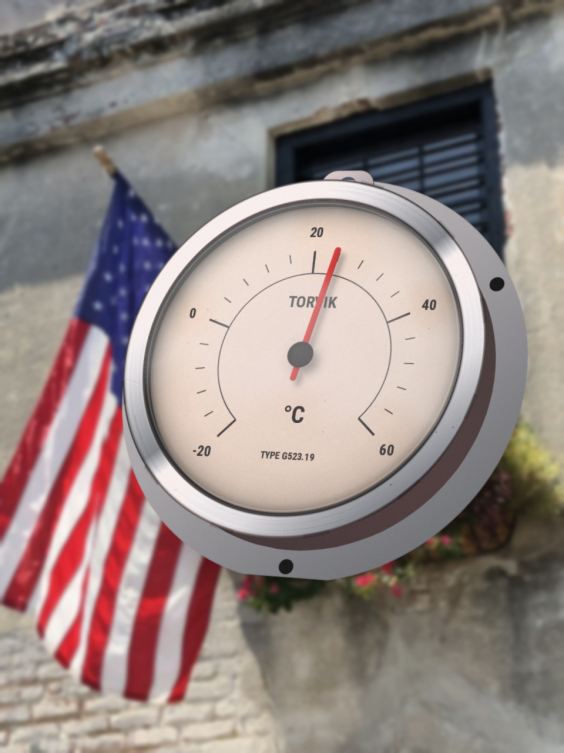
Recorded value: 24 °C
